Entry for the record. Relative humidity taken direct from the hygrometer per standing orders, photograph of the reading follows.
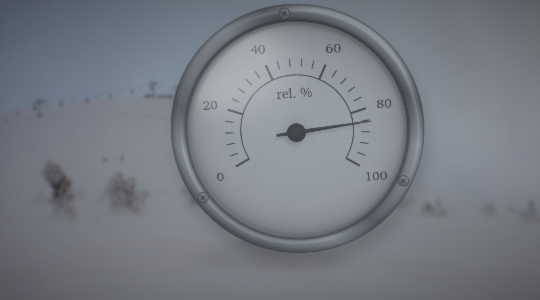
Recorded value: 84 %
